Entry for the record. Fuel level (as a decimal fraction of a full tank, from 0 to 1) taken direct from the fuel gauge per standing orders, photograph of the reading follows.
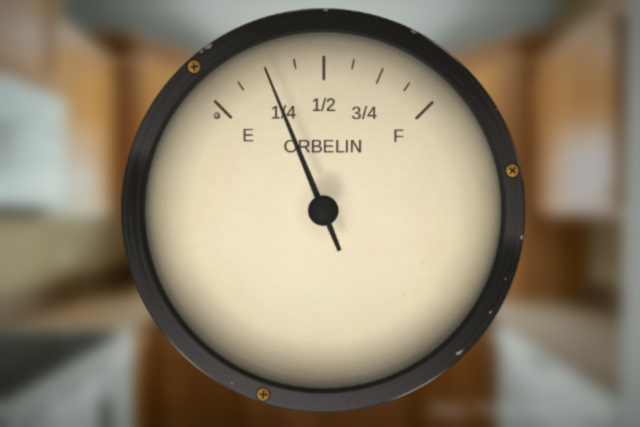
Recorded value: 0.25
